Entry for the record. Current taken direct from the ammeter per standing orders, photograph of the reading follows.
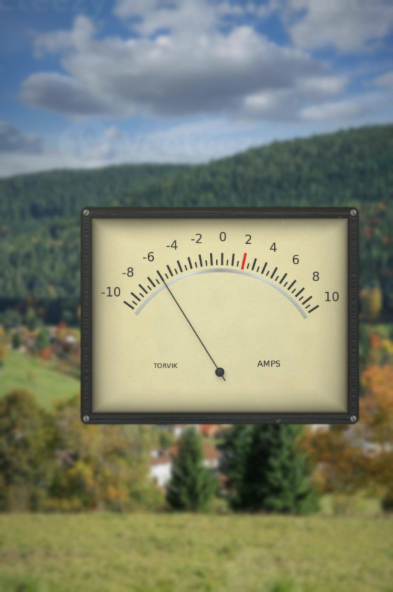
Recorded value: -6 A
